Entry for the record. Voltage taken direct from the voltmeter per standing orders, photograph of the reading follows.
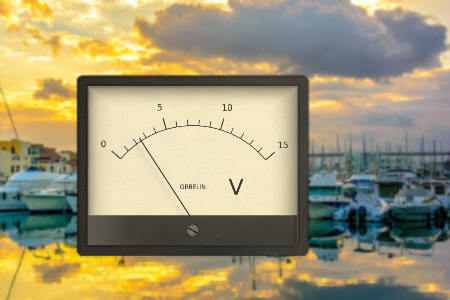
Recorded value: 2.5 V
